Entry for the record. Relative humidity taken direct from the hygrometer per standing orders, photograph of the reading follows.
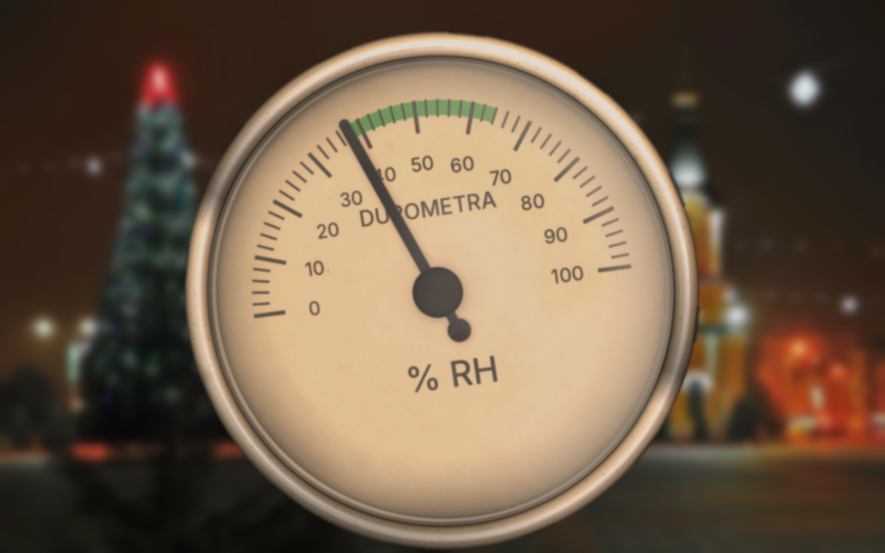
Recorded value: 38 %
